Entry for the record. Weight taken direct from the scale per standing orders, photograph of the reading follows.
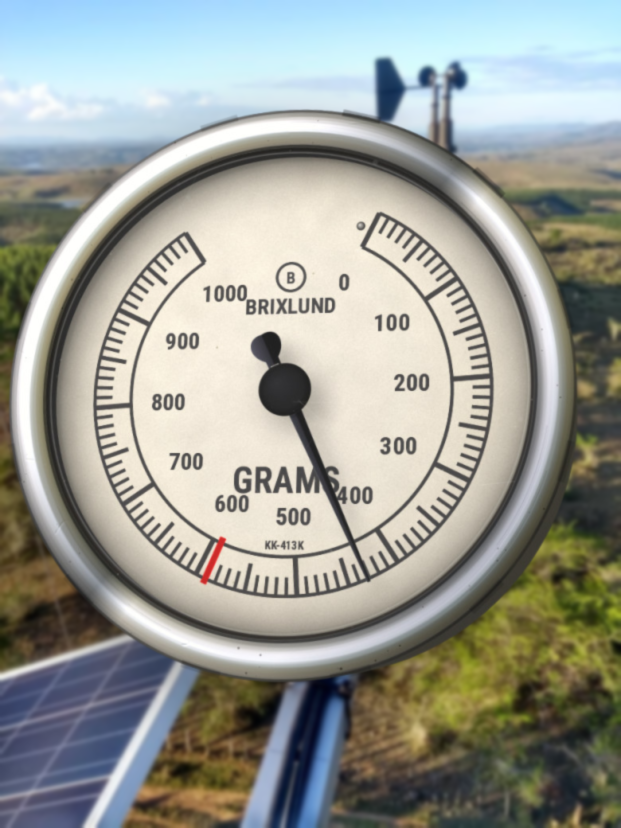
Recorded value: 430 g
